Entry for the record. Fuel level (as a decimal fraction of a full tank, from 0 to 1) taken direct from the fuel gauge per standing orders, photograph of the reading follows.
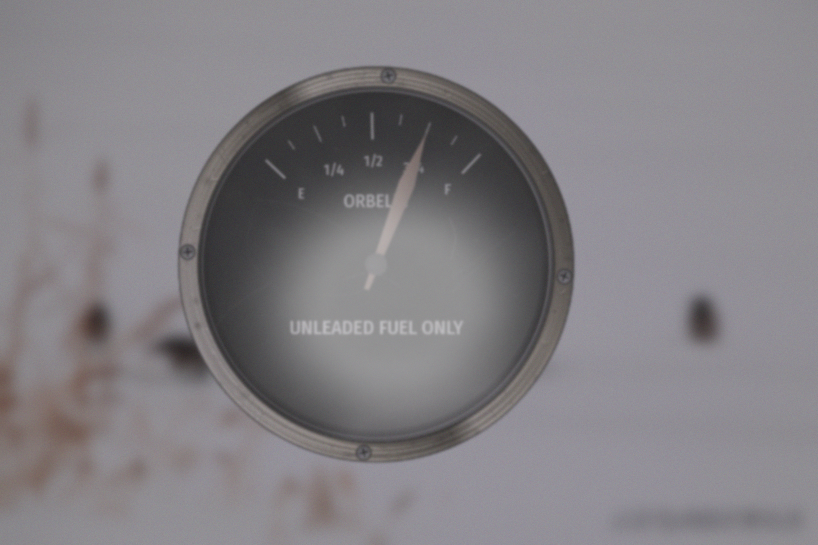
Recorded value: 0.75
